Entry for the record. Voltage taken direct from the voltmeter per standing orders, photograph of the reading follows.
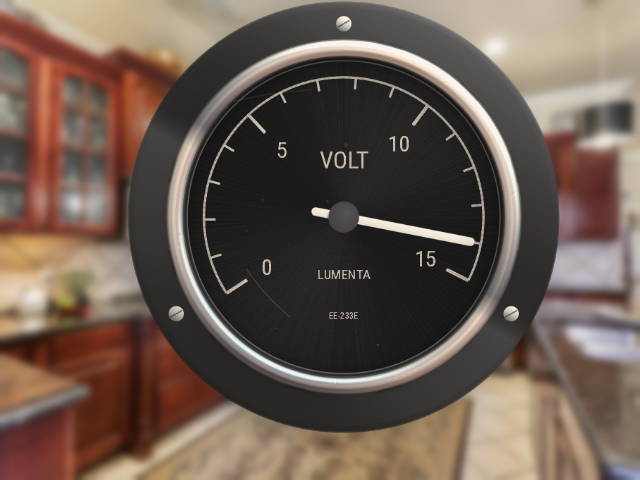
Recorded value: 14 V
